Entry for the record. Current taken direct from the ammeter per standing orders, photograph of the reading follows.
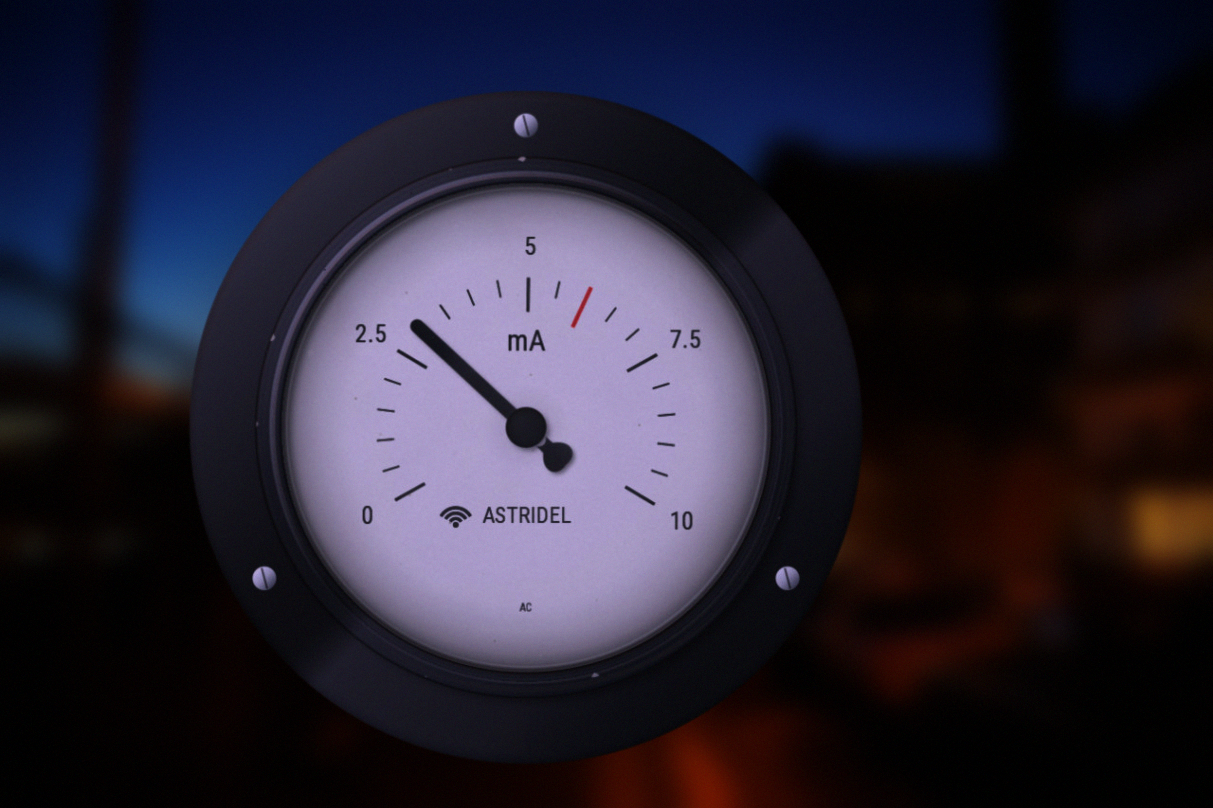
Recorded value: 3 mA
